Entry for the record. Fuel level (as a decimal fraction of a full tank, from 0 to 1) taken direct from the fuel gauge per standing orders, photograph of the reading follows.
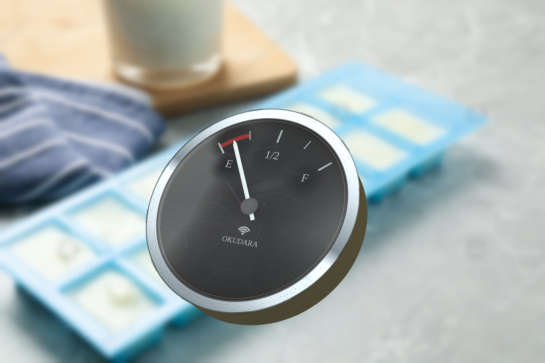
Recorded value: 0.125
